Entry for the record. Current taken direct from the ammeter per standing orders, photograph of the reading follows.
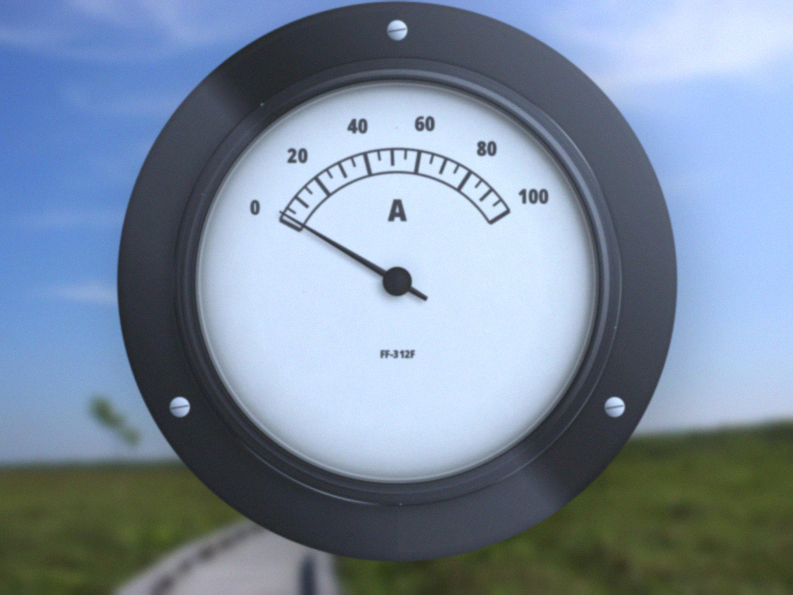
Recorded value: 2.5 A
